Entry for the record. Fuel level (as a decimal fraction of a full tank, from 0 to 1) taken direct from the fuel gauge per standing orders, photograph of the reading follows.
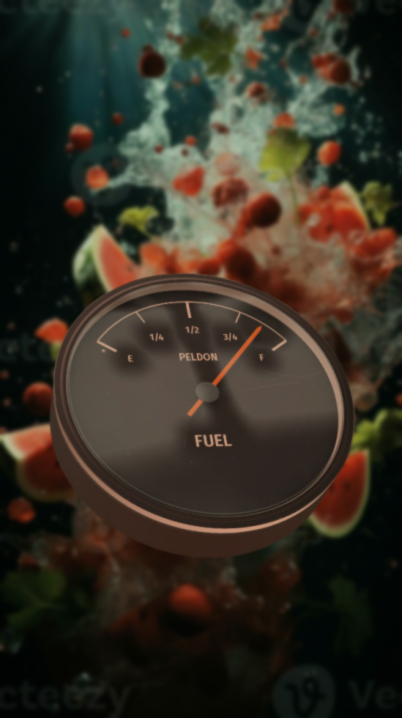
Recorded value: 0.875
